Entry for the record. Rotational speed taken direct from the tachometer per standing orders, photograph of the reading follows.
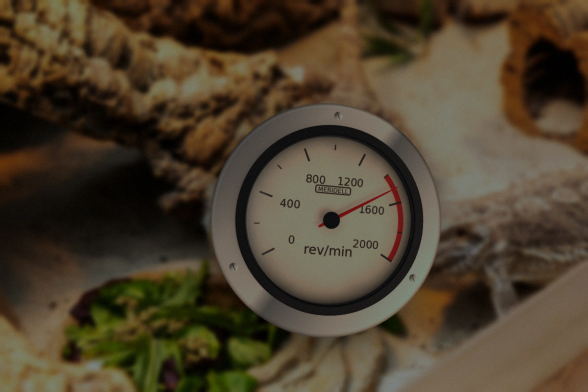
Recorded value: 1500 rpm
